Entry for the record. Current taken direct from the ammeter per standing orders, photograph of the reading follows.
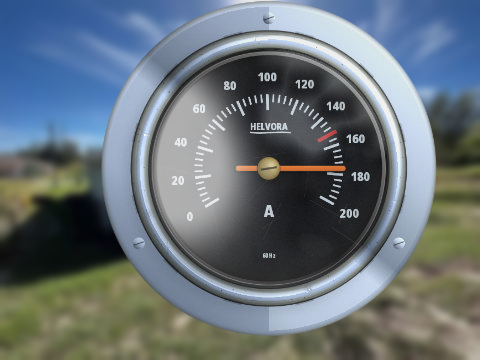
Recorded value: 176 A
